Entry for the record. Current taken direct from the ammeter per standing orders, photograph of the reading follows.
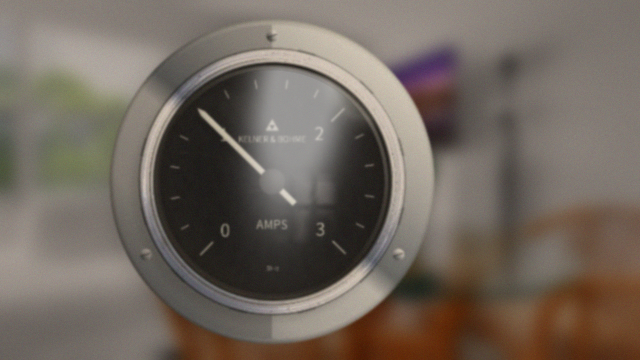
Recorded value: 1 A
